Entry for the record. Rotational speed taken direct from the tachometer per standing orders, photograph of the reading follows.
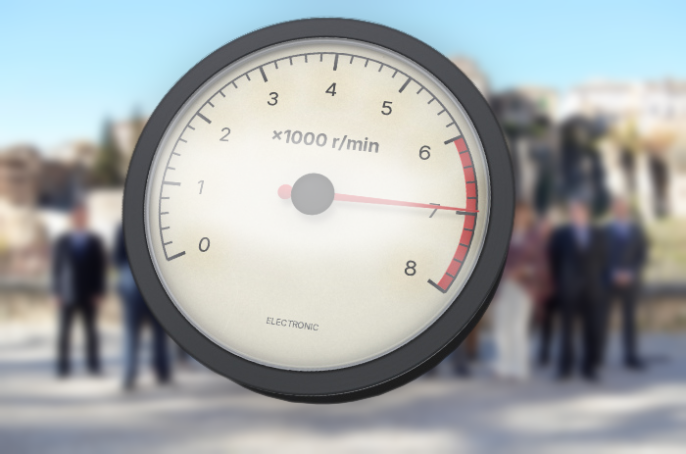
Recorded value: 7000 rpm
